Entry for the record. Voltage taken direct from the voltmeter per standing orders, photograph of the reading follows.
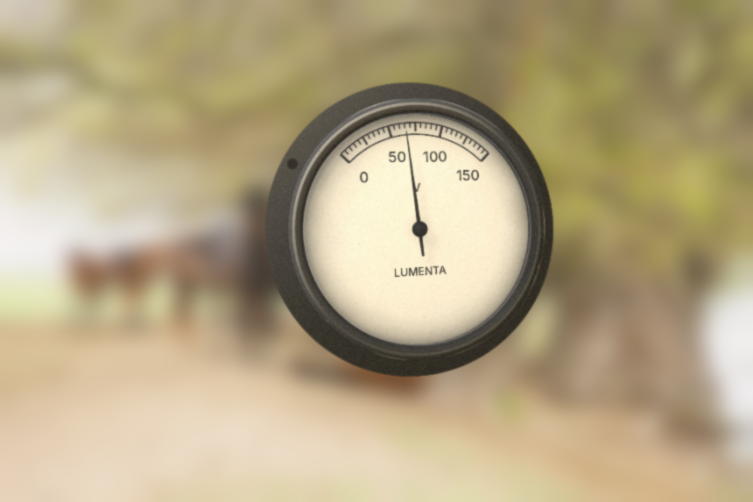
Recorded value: 65 V
